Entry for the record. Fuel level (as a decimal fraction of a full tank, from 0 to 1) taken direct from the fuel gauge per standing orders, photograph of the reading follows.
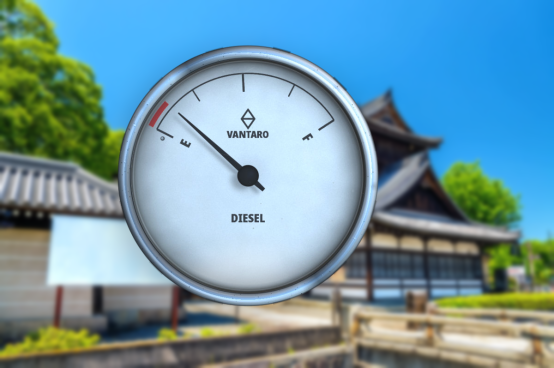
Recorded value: 0.125
